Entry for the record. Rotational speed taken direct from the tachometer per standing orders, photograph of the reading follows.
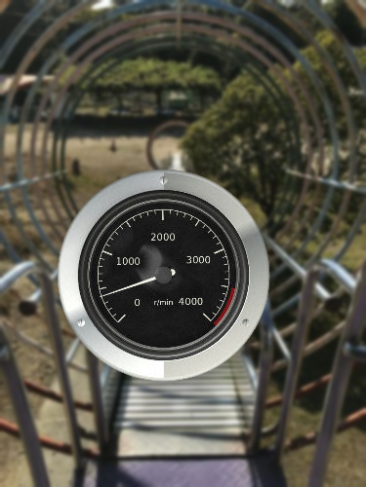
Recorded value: 400 rpm
